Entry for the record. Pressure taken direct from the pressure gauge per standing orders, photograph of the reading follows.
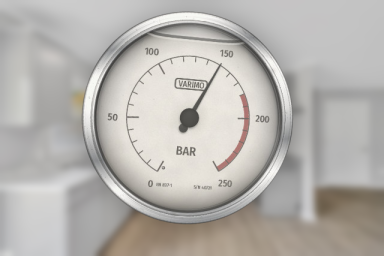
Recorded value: 150 bar
